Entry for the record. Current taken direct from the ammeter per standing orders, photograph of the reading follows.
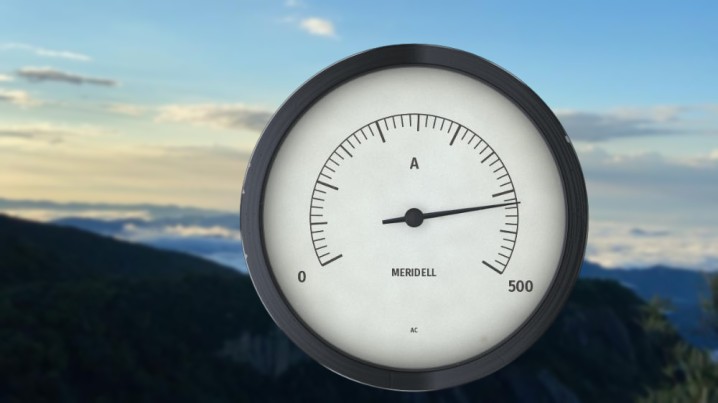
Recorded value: 415 A
